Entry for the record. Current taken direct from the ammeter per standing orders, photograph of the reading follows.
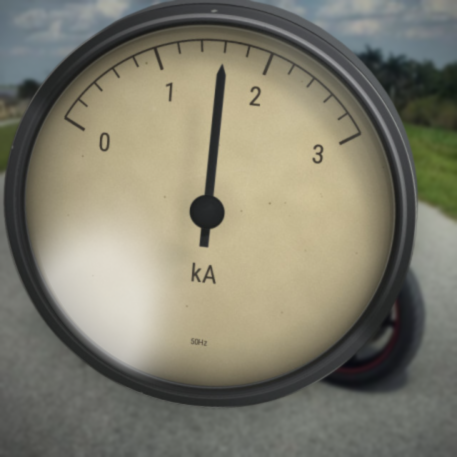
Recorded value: 1.6 kA
